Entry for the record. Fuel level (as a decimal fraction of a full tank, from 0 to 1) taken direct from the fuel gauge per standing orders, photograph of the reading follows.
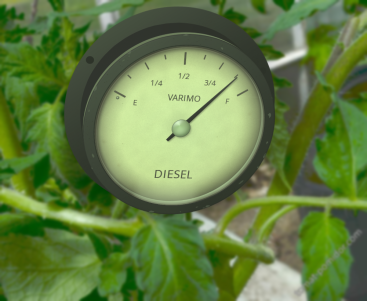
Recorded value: 0.875
